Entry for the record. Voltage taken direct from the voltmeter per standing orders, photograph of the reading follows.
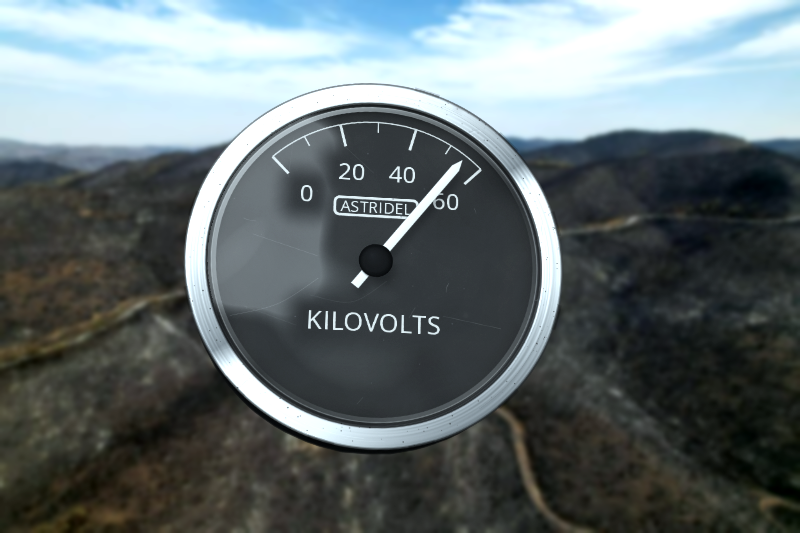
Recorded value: 55 kV
